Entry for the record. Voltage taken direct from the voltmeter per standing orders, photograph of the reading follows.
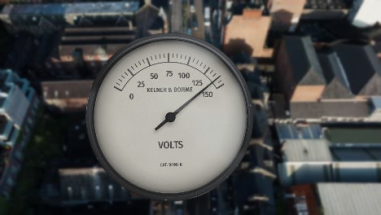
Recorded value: 140 V
